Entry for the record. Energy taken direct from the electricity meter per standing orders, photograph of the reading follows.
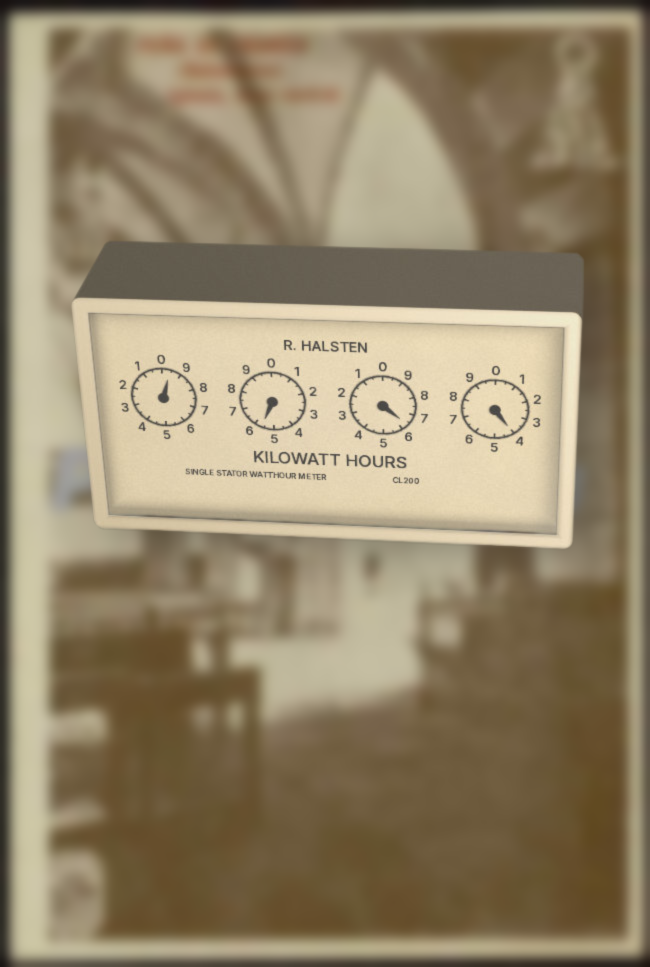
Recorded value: 9564 kWh
